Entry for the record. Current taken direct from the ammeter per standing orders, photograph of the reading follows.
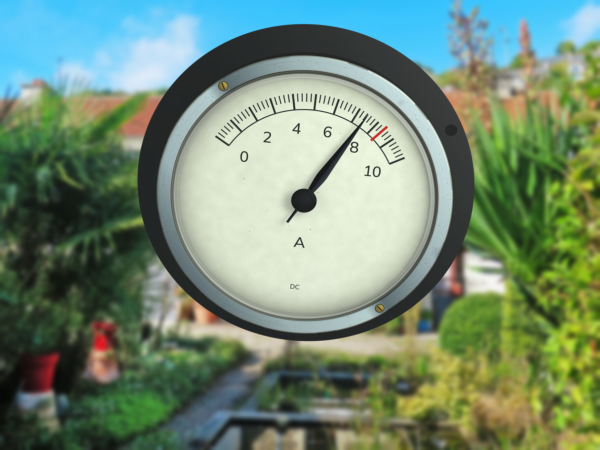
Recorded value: 7.4 A
